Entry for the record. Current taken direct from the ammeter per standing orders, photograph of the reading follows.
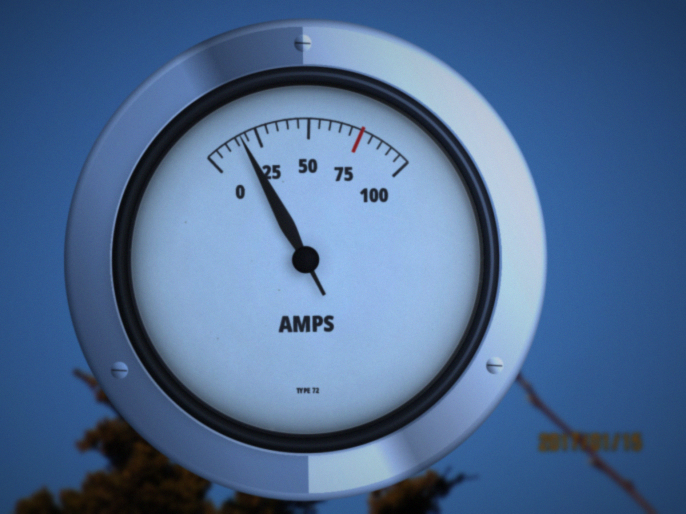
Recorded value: 17.5 A
